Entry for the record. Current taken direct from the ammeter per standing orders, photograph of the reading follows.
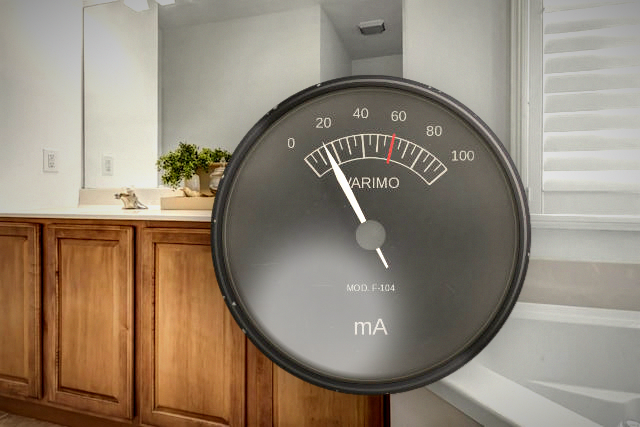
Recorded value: 15 mA
